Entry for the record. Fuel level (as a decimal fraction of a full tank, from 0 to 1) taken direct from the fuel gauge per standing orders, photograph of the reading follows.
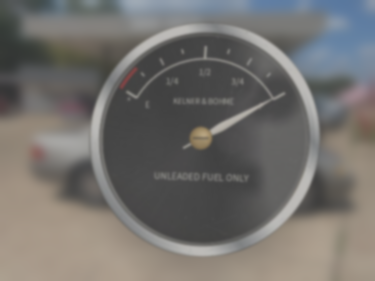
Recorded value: 1
